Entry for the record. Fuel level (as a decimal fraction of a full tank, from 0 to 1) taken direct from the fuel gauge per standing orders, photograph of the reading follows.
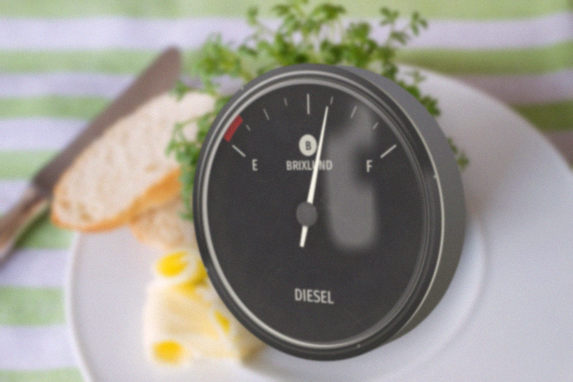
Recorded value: 0.625
